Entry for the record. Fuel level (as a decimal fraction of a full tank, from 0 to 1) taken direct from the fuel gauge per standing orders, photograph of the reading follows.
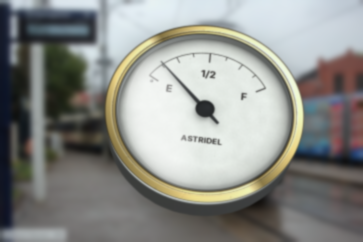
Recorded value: 0.125
